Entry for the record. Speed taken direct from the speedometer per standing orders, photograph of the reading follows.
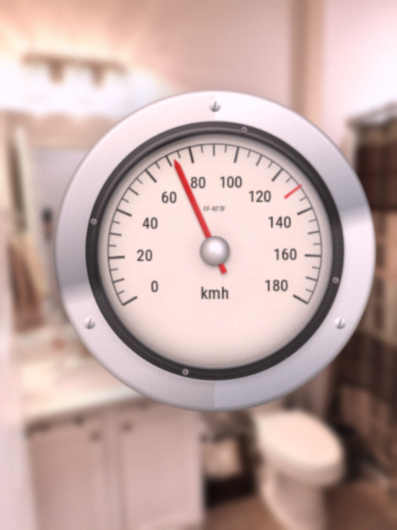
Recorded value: 72.5 km/h
